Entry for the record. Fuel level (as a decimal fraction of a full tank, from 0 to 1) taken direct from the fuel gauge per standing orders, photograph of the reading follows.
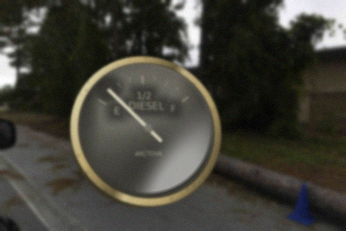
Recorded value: 0.125
